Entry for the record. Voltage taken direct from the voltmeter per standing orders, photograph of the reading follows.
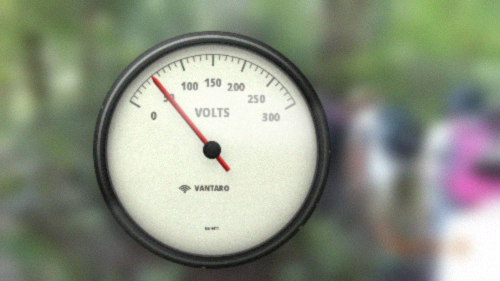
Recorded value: 50 V
